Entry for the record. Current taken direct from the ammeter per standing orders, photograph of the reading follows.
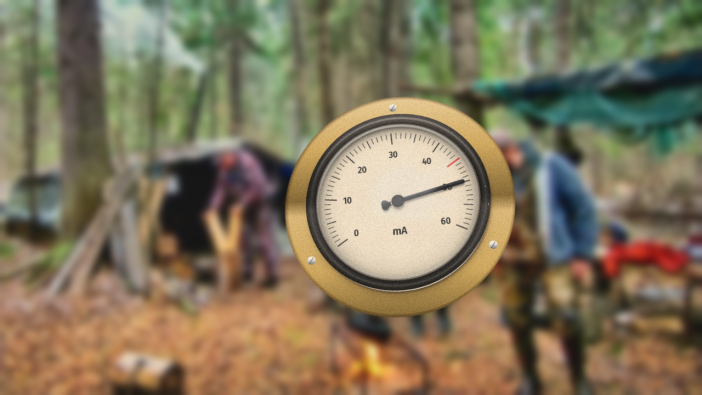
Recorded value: 50 mA
